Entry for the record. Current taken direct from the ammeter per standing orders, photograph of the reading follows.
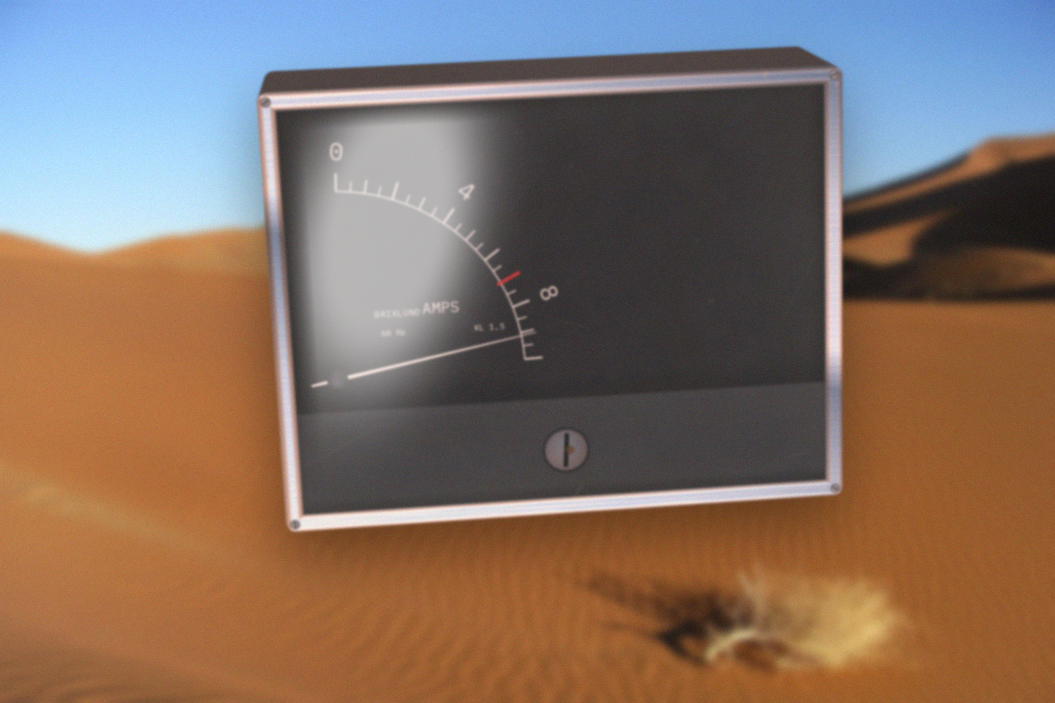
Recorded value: 9 A
